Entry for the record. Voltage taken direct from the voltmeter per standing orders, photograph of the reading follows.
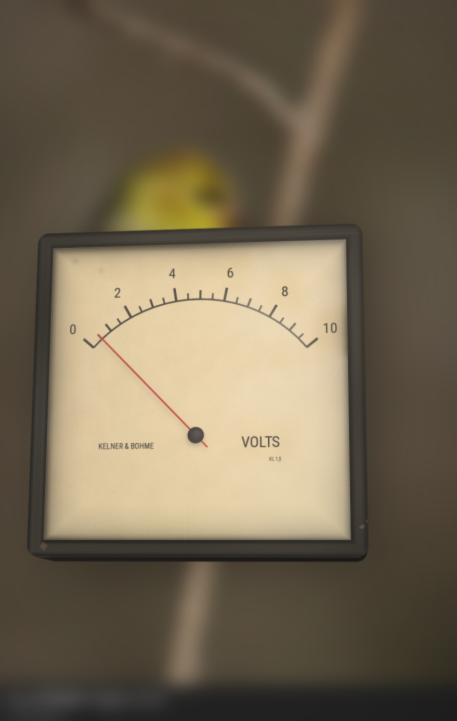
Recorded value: 0.5 V
